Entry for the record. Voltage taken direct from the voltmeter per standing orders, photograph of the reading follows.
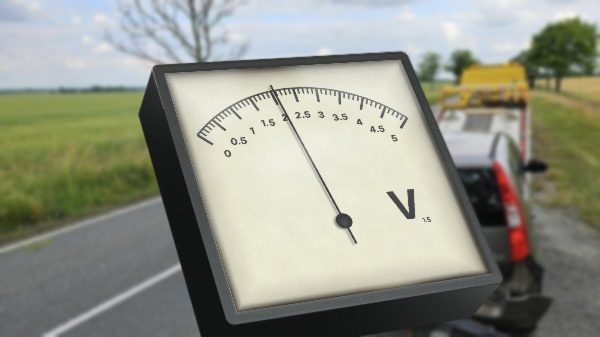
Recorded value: 2 V
